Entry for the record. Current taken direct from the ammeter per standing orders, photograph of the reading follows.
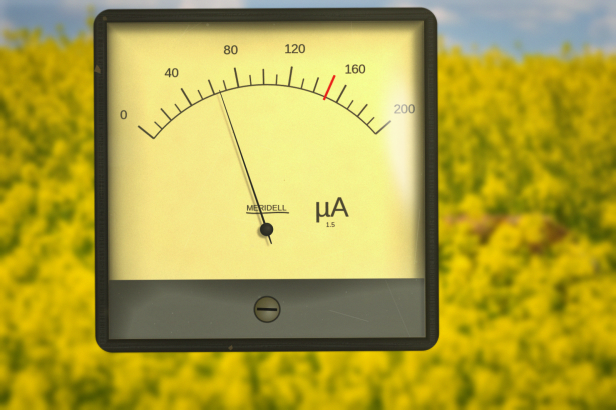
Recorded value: 65 µA
